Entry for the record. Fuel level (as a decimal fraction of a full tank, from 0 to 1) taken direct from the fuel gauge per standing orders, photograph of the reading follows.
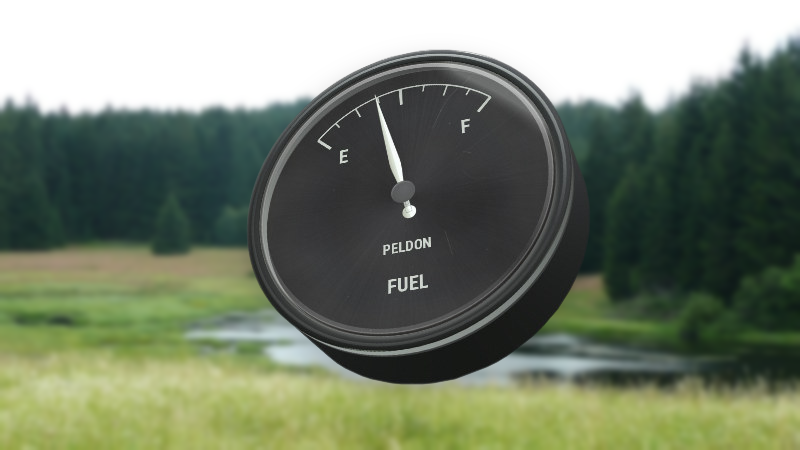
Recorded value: 0.375
